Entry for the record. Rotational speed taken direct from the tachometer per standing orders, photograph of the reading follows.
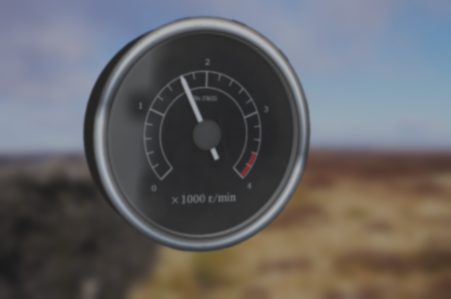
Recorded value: 1600 rpm
